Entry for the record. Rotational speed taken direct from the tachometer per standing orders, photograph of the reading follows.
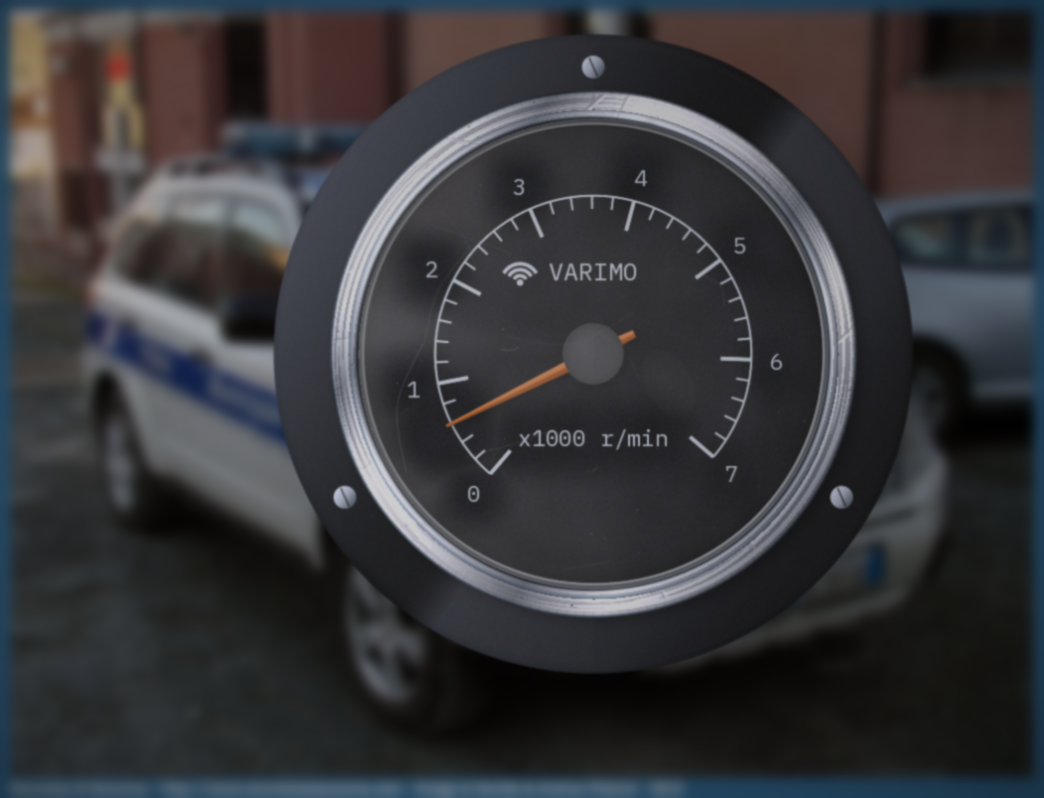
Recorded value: 600 rpm
